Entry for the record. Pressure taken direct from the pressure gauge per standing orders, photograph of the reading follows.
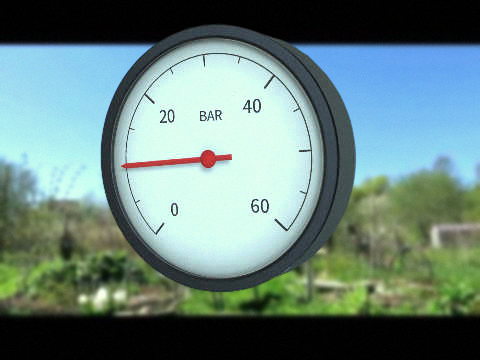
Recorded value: 10 bar
